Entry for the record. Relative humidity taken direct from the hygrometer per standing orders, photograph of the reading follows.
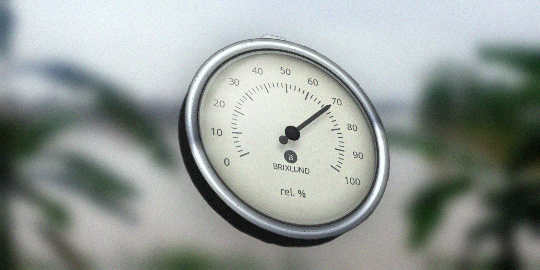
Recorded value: 70 %
